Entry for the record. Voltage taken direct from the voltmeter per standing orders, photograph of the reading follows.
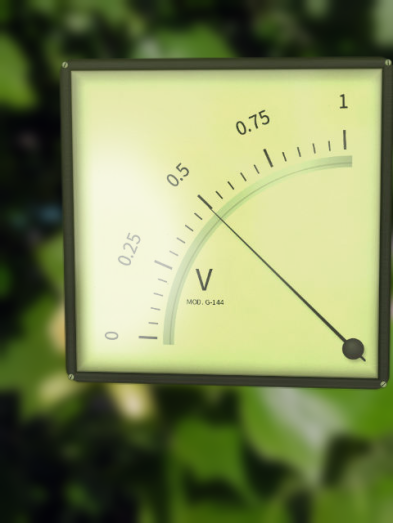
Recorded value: 0.5 V
